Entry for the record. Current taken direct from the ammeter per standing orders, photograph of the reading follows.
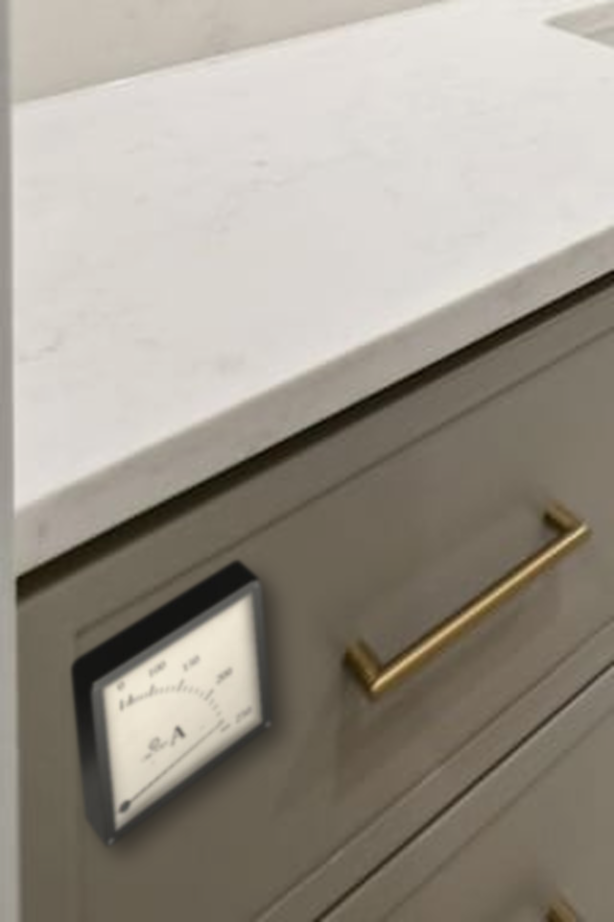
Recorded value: 240 A
